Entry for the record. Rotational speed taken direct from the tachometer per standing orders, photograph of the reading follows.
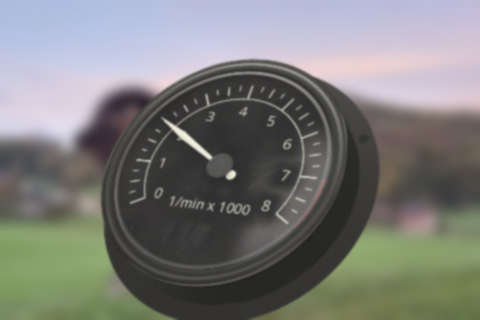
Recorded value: 2000 rpm
